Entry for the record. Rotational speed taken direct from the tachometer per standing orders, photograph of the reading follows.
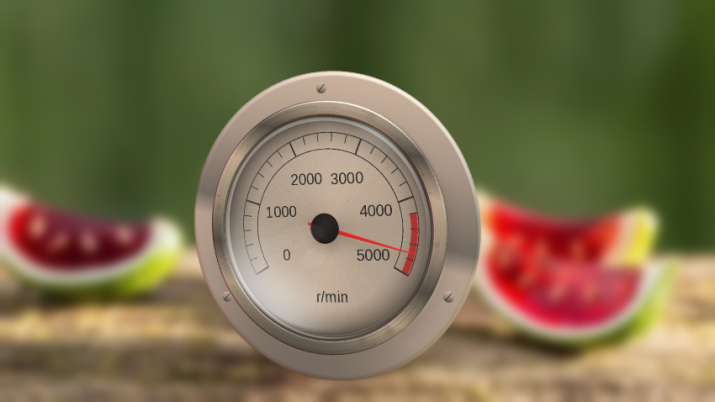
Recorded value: 4700 rpm
